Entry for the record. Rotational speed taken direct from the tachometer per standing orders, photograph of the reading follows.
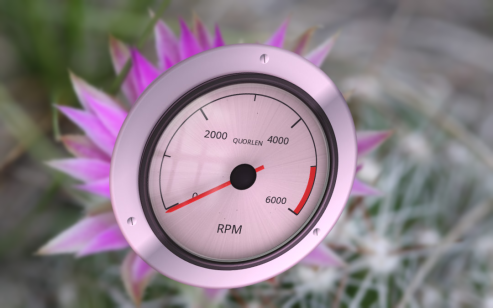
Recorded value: 0 rpm
